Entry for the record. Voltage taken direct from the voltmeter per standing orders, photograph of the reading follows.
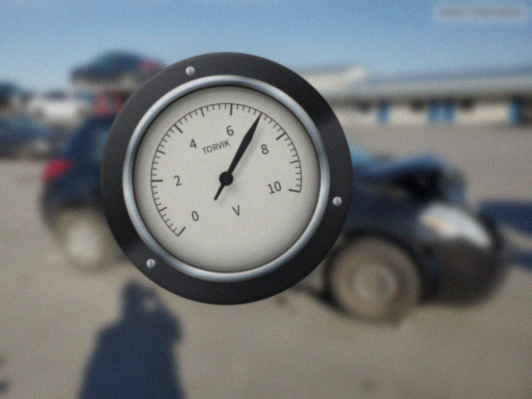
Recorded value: 7 V
